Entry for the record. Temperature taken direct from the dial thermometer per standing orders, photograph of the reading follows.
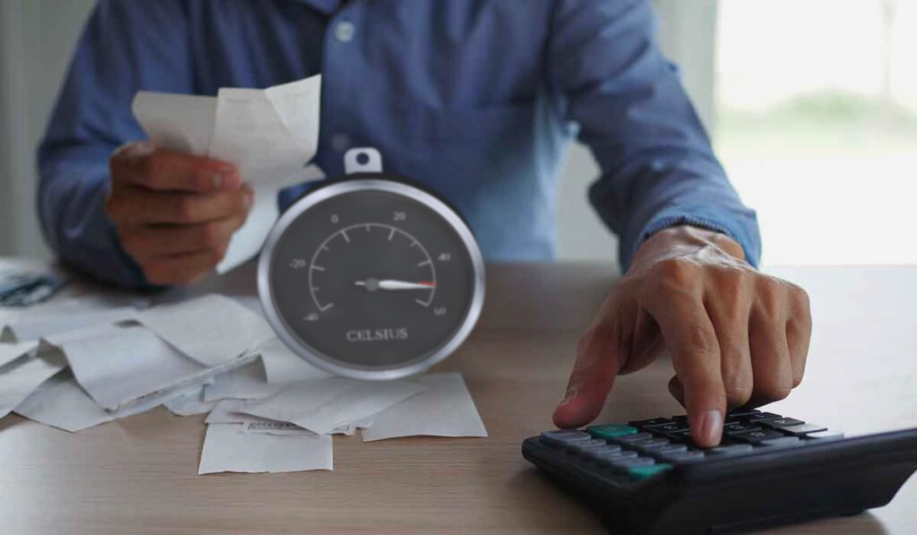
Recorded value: 50 °C
